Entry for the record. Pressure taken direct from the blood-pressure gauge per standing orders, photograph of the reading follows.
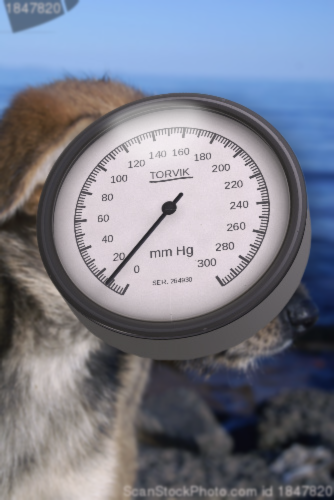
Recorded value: 10 mmHg
